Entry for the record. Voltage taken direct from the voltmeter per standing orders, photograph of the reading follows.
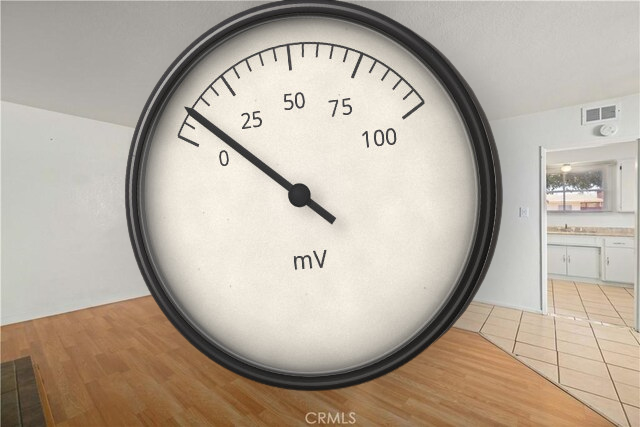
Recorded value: 10 mV
